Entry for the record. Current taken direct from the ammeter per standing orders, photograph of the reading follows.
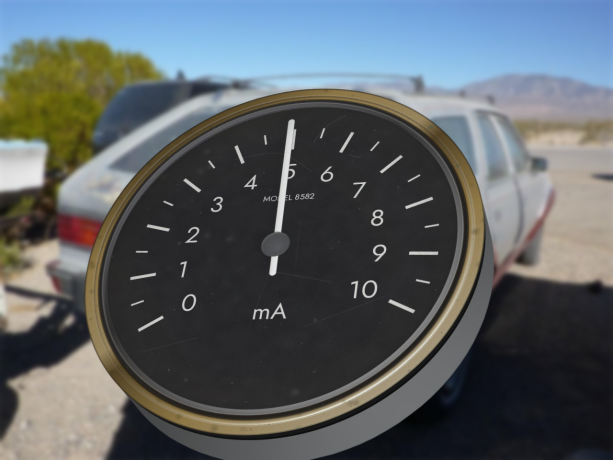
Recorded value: 5 mA
